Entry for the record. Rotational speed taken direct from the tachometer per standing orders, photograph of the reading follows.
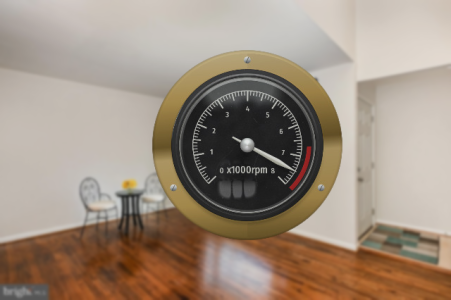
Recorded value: 7500 rpm
